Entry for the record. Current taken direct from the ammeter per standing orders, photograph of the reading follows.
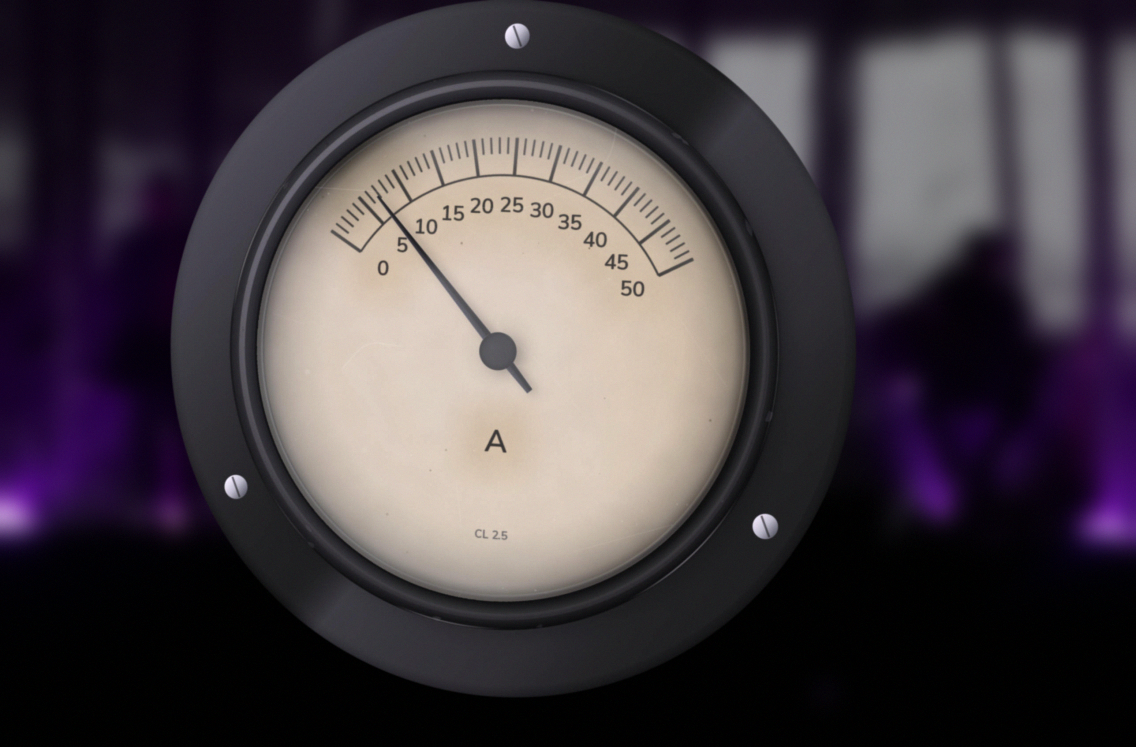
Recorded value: 7 A
